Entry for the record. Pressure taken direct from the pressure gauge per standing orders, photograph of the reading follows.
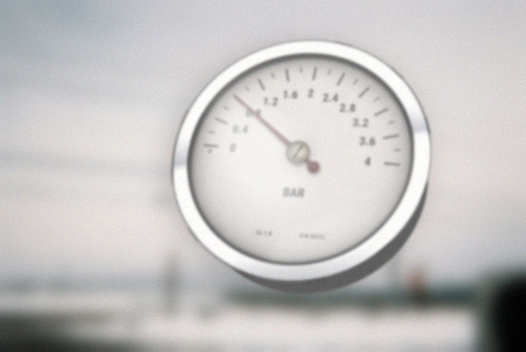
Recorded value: 0.8 bar
